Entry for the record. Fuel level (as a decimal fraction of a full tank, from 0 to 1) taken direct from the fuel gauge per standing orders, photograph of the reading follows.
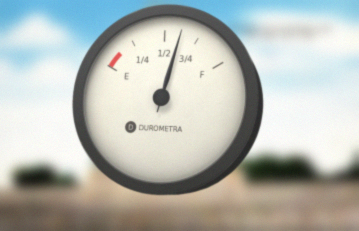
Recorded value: 0.625
